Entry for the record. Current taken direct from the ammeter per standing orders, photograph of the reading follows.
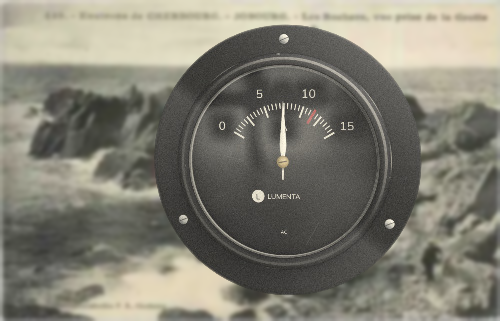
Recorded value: 7.5 A
